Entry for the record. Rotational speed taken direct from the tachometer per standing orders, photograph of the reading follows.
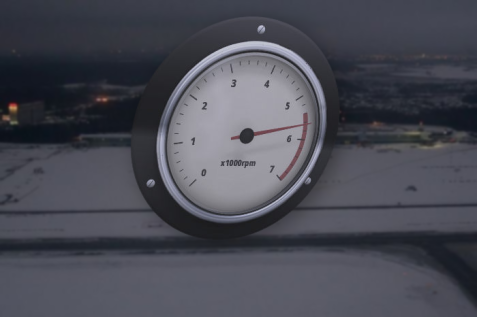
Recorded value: 5600 rpm
